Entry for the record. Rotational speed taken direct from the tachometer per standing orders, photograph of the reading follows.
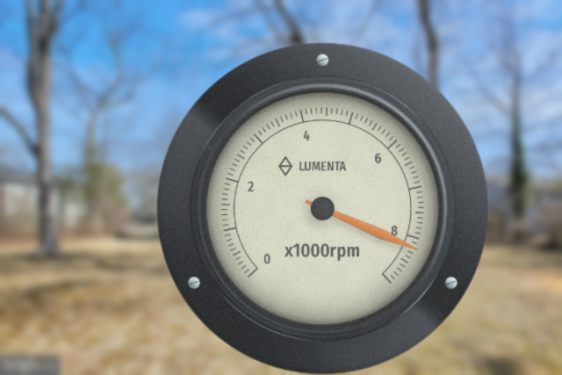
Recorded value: 8200 rpm
